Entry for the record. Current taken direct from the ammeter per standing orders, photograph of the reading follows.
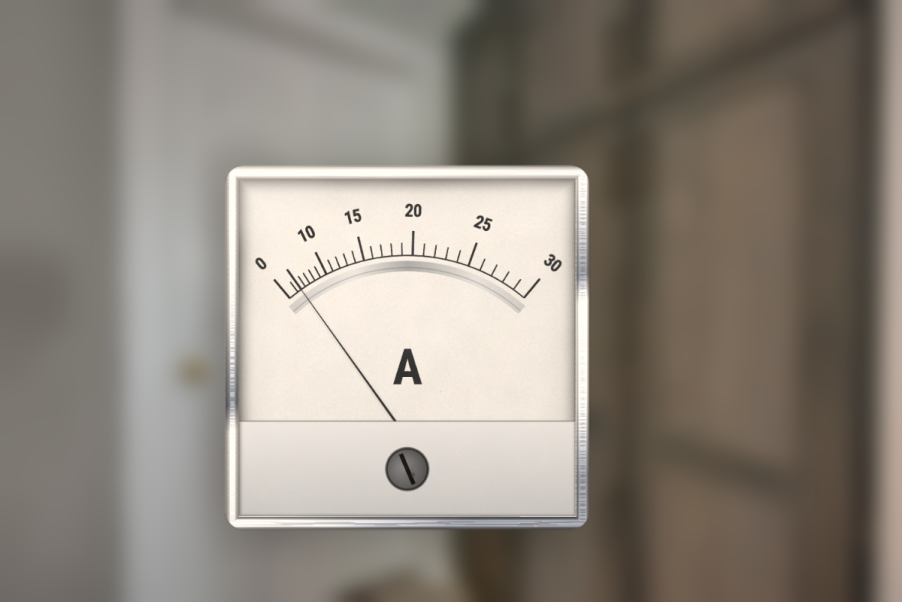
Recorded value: 5 A
